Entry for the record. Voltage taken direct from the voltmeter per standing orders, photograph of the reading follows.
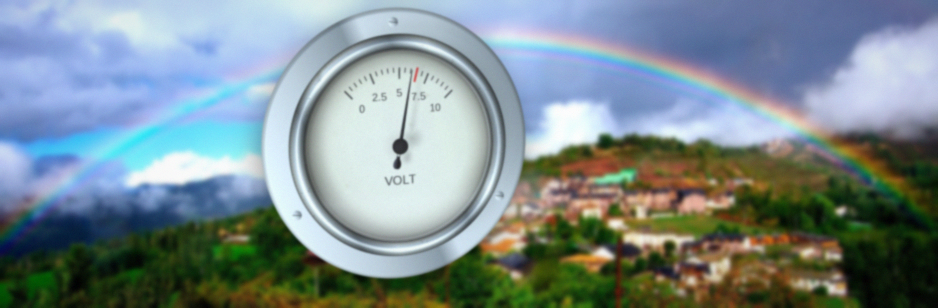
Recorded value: 6 V
